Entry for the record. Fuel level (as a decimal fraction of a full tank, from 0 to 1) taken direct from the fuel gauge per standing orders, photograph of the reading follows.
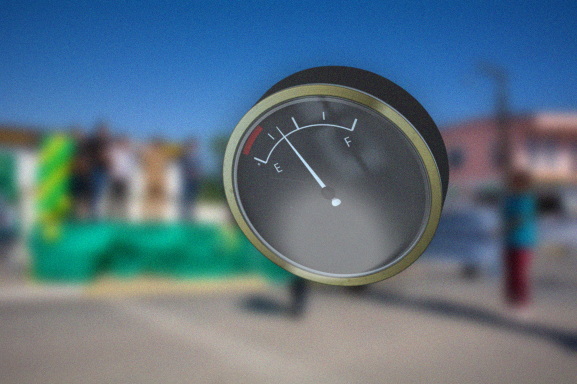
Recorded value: 0.375
